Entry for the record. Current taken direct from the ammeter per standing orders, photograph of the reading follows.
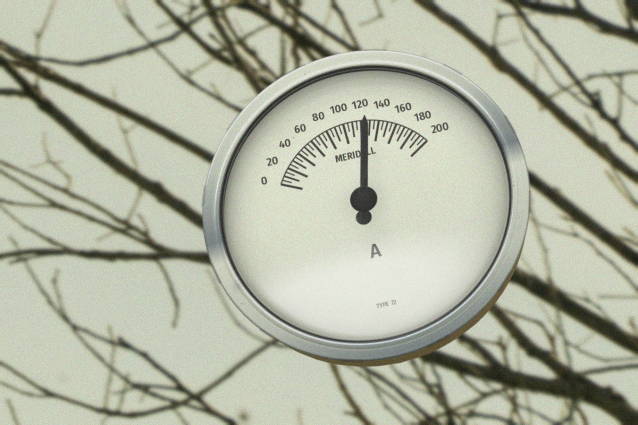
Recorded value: 125 A
